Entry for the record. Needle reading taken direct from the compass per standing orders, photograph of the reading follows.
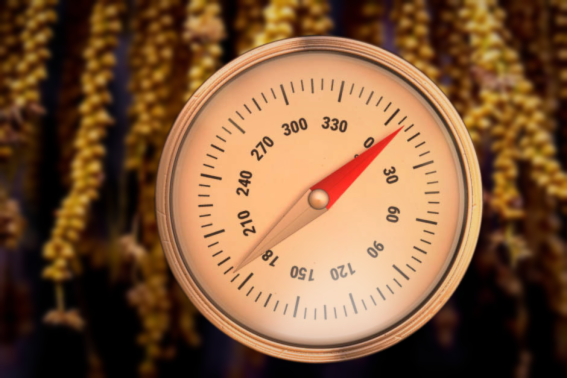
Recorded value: 7.5 °
